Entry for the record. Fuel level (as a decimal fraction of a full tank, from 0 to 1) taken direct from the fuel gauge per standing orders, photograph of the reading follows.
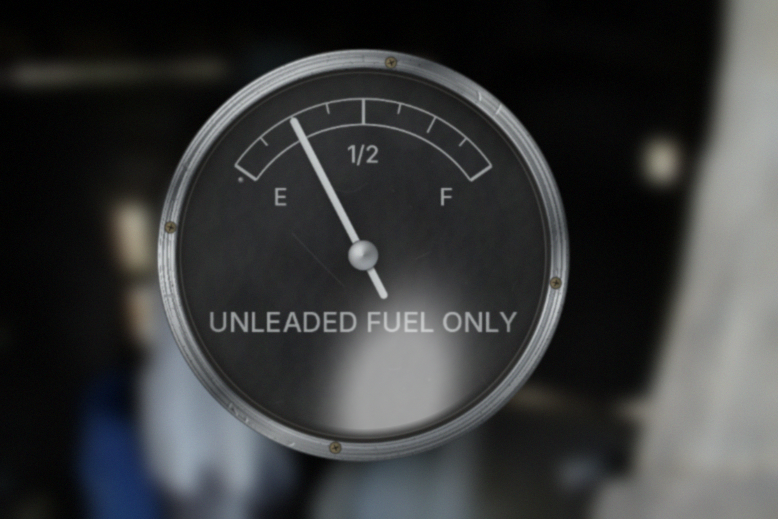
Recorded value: 0.25
